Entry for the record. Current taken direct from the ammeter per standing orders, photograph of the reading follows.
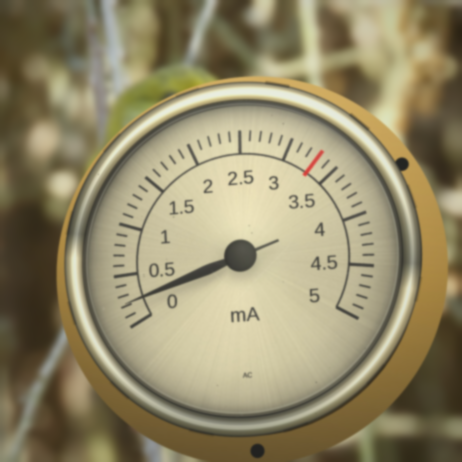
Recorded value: 0.2 mA
